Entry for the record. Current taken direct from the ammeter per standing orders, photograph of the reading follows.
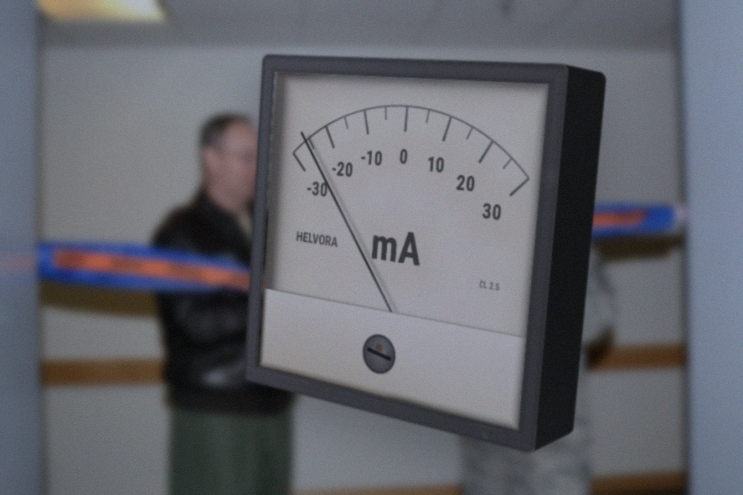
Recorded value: -25 mA
